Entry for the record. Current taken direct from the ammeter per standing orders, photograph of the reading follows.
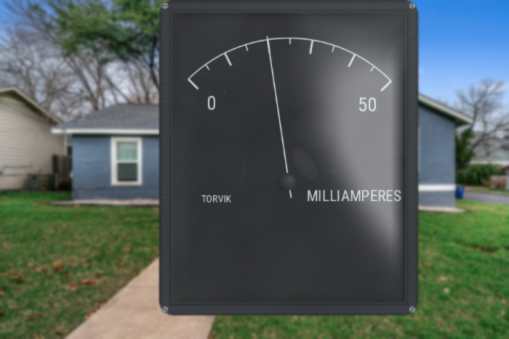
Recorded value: 20 mA
